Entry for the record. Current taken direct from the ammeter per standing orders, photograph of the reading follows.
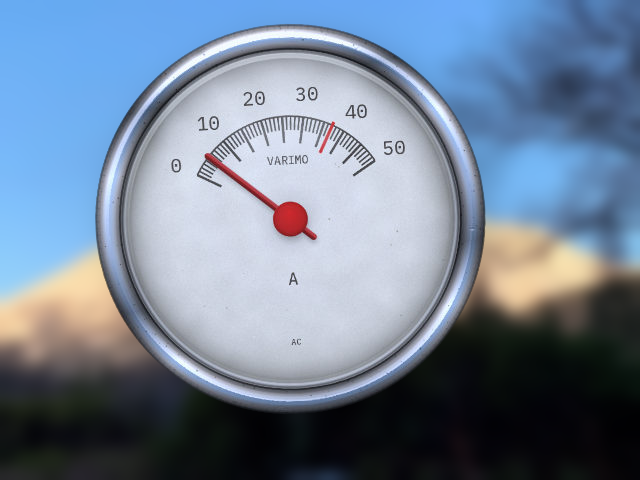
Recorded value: 5 A
